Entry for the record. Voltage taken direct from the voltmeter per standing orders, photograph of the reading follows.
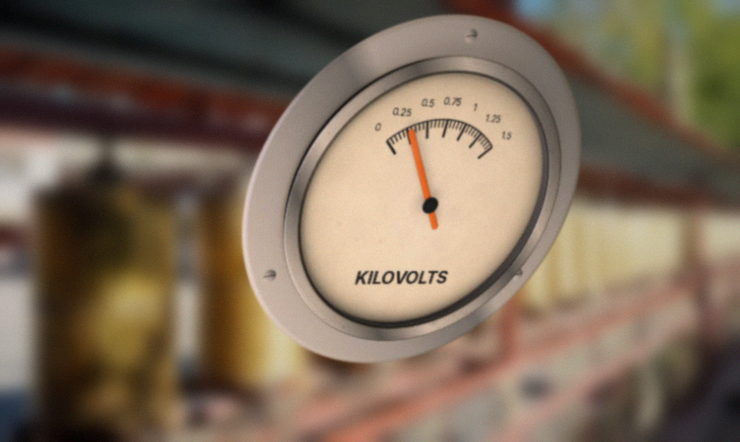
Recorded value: 0.25 kV
